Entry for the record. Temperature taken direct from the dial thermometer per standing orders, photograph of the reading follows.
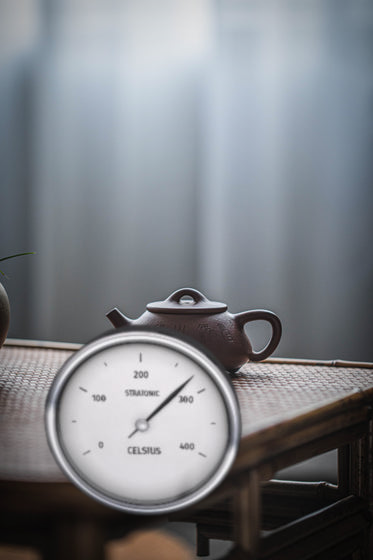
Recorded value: 275 °C
